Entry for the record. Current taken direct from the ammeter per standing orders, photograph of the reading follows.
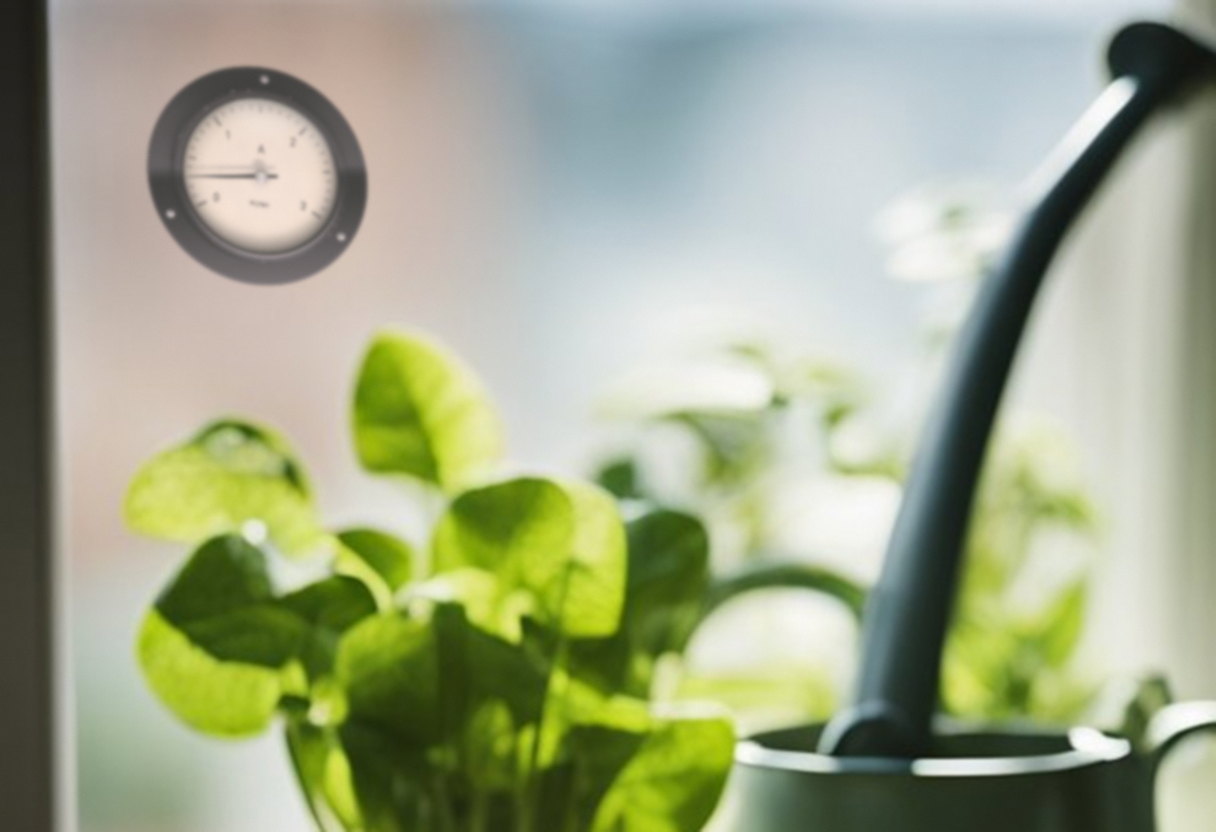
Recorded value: 0.3 A
